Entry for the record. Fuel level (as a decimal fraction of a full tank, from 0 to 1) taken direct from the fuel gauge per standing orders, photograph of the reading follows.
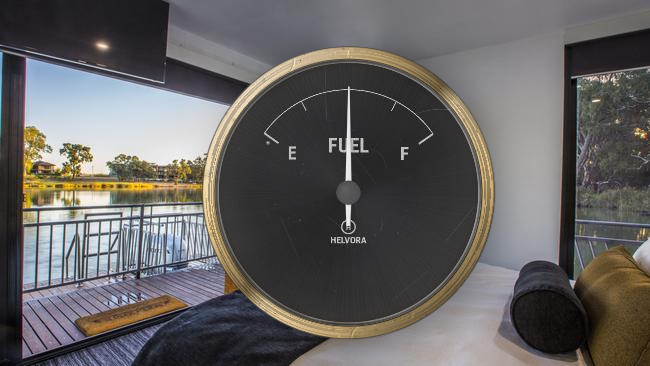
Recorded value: 0.5
